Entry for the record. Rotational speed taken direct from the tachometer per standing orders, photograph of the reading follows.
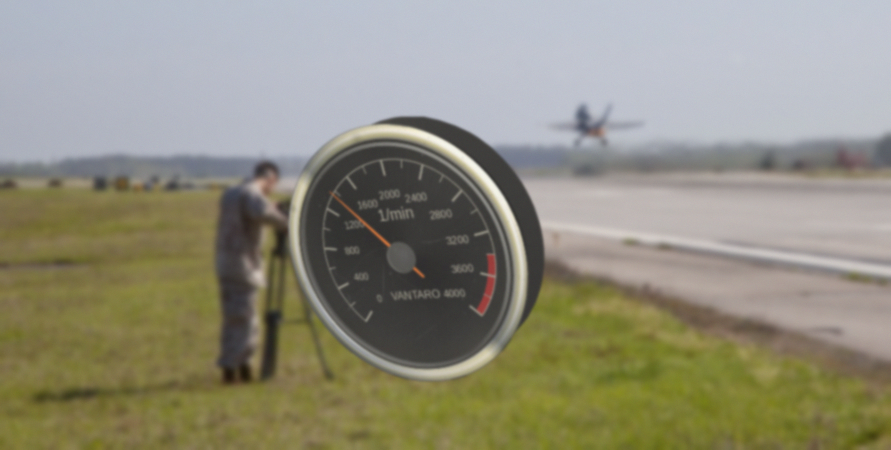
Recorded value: 1400 rpm
